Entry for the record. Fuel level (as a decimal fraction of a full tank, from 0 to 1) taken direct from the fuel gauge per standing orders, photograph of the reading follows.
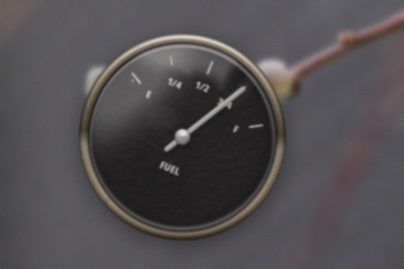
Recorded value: 0.75
